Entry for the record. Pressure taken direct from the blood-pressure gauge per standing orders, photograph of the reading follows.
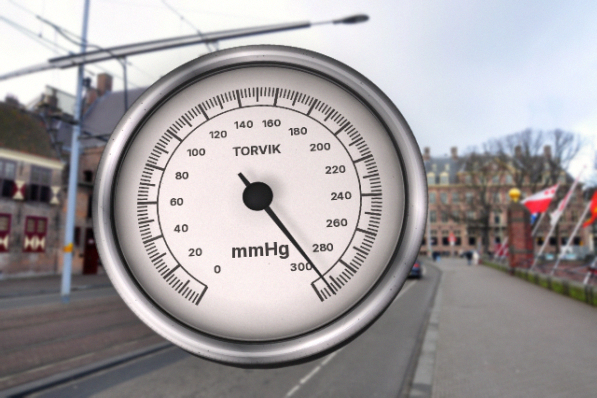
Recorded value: 294 mmHg
